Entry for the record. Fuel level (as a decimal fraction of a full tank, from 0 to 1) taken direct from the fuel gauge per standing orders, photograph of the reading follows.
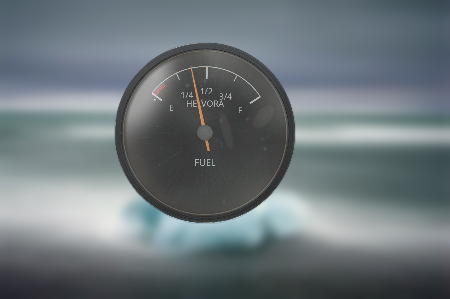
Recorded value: 0.375
